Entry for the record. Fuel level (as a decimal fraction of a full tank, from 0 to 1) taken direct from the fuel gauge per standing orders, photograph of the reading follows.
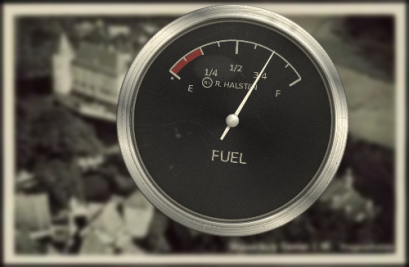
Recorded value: 0.75
